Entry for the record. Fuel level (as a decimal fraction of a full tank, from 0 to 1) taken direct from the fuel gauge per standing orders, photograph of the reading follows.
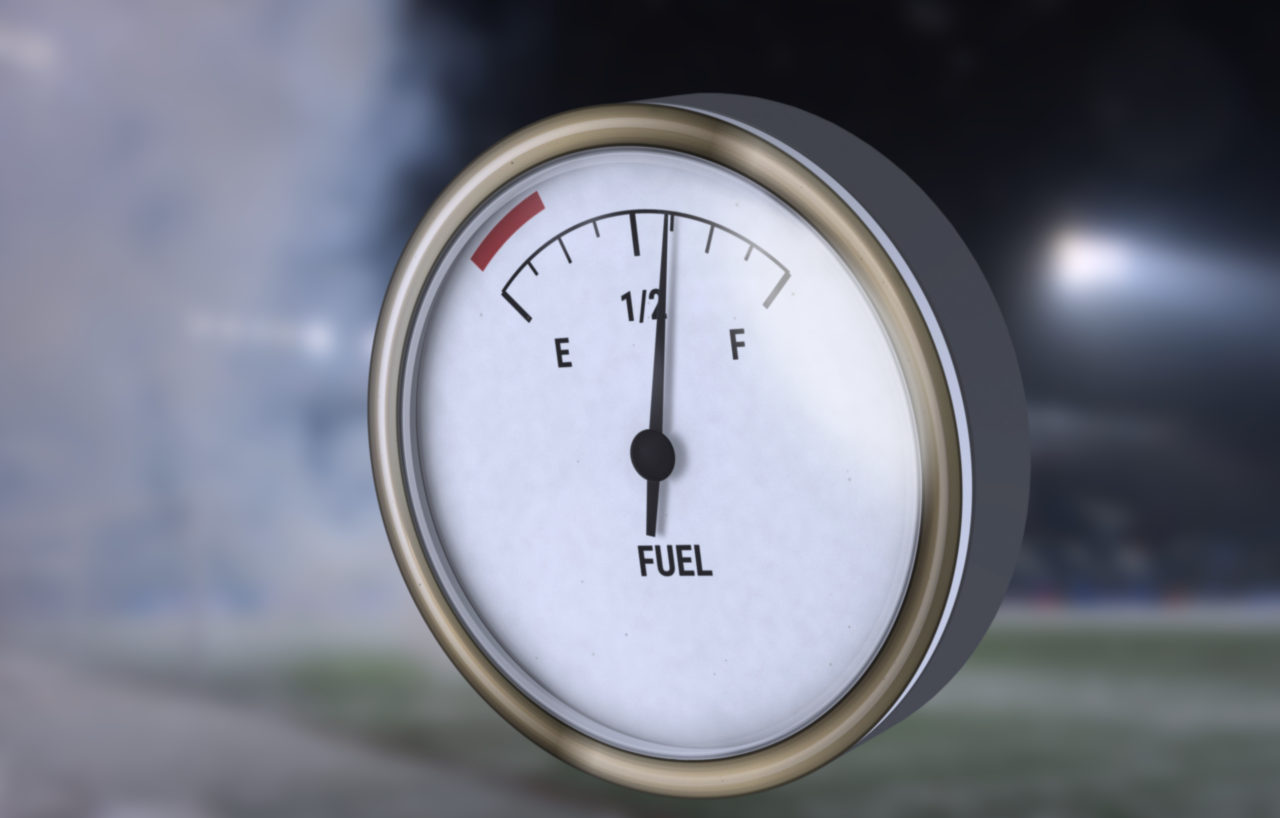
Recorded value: 0.625
